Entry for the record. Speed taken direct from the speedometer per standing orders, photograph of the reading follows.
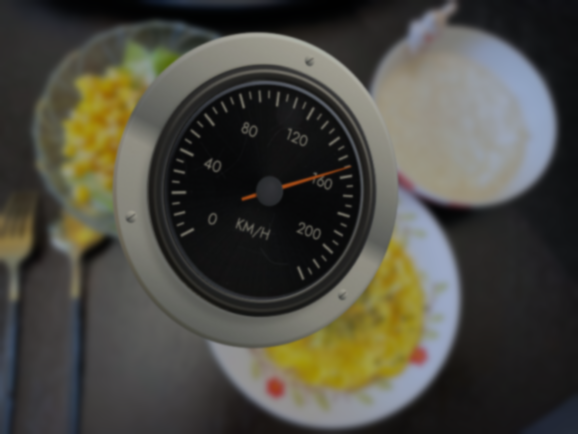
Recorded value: 155 km/h
